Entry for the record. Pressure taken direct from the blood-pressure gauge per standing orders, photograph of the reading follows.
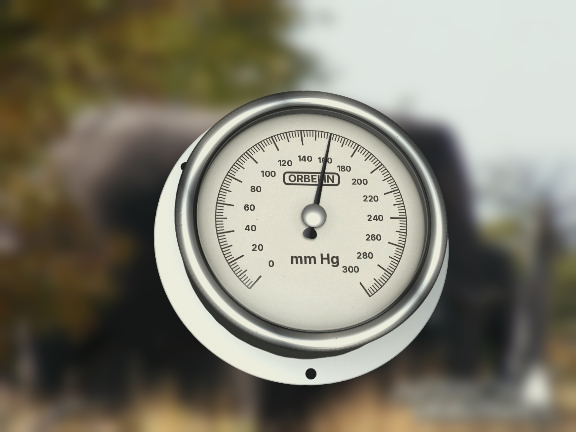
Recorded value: 160 mmHg
